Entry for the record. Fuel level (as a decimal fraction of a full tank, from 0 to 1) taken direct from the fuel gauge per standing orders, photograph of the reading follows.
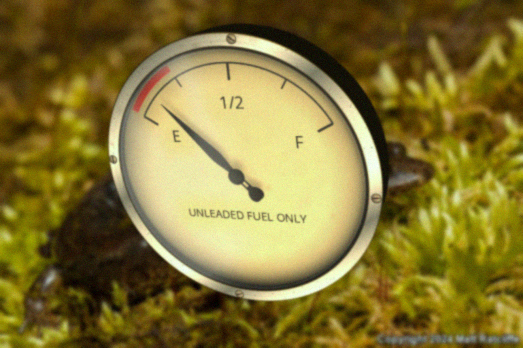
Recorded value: 0.125
